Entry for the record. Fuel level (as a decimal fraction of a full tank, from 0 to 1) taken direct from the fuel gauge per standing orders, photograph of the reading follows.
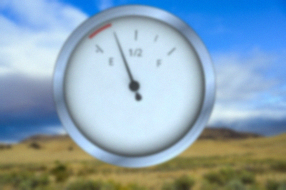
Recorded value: 0.25
